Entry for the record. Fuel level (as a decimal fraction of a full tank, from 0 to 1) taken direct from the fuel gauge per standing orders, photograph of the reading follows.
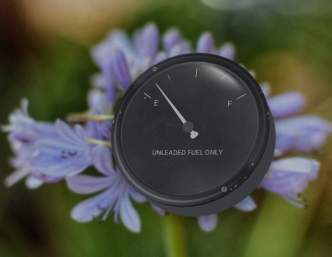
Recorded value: 0.125
